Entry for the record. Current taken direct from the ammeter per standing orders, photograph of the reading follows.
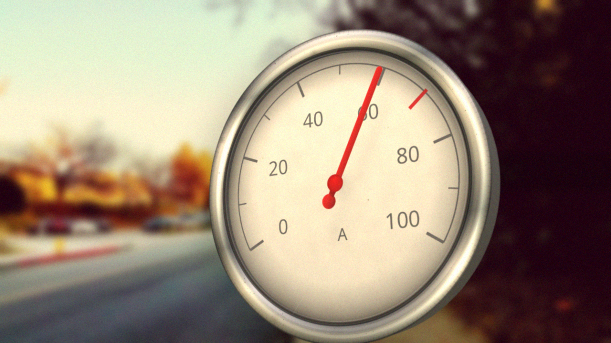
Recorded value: 60 A
